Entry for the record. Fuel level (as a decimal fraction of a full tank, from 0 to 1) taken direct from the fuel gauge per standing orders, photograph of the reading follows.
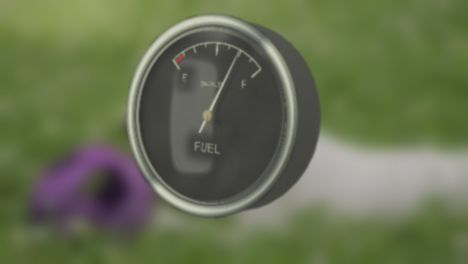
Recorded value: 0.75
